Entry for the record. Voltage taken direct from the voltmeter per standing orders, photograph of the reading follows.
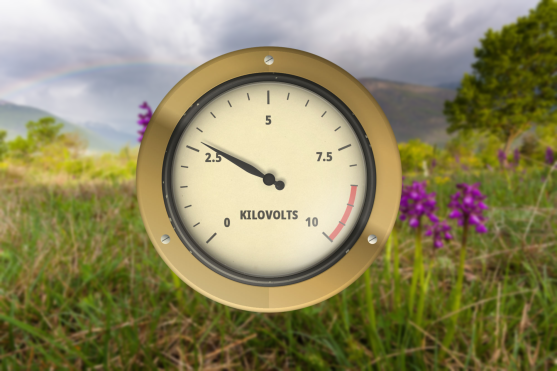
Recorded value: 2.75 kV
